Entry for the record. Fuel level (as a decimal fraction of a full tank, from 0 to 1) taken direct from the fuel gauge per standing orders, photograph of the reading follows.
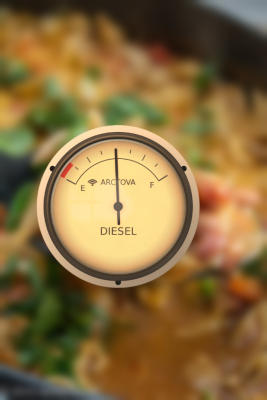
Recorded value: 0.5
